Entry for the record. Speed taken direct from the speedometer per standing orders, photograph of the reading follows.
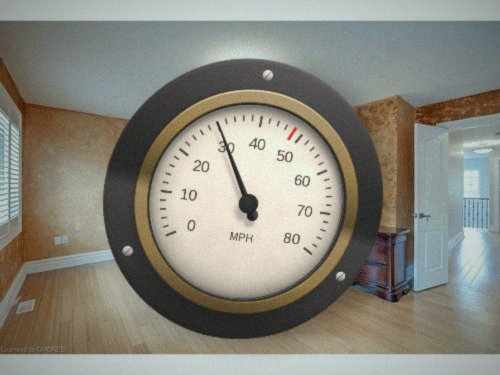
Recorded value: 30 mph
